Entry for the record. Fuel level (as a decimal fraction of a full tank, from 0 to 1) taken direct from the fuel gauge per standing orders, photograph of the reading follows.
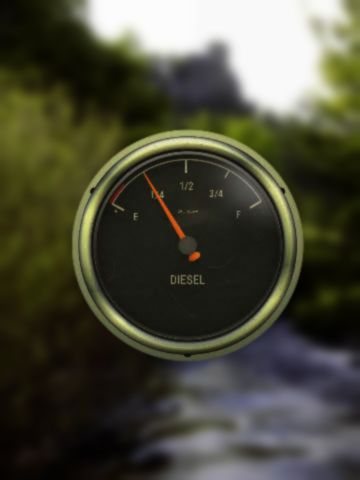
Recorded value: 0.25
